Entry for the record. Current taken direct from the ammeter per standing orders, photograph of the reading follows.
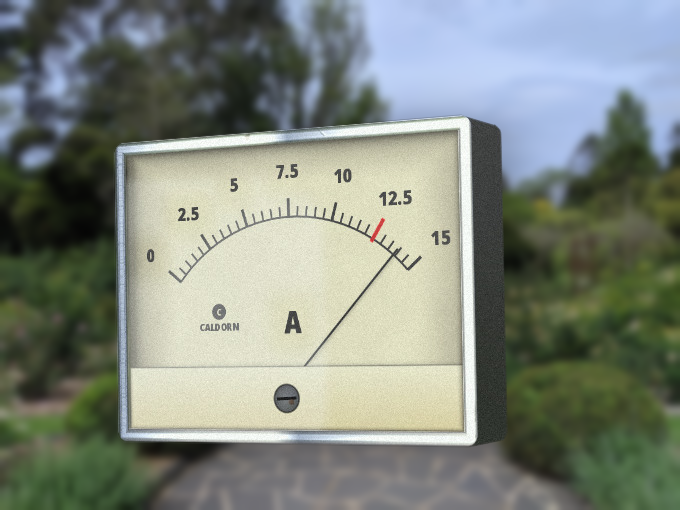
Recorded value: 14 A
